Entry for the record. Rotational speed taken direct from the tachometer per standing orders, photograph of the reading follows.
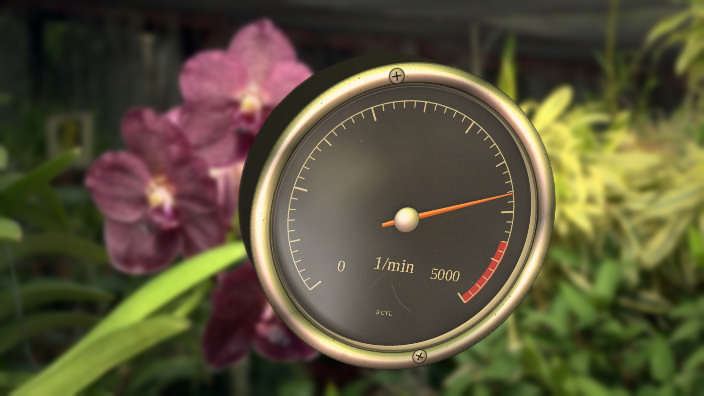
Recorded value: 3800 rpm
